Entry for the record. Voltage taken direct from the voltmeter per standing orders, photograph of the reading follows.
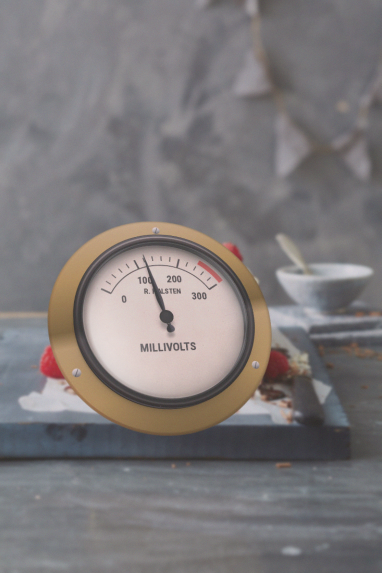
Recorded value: 120 mV
